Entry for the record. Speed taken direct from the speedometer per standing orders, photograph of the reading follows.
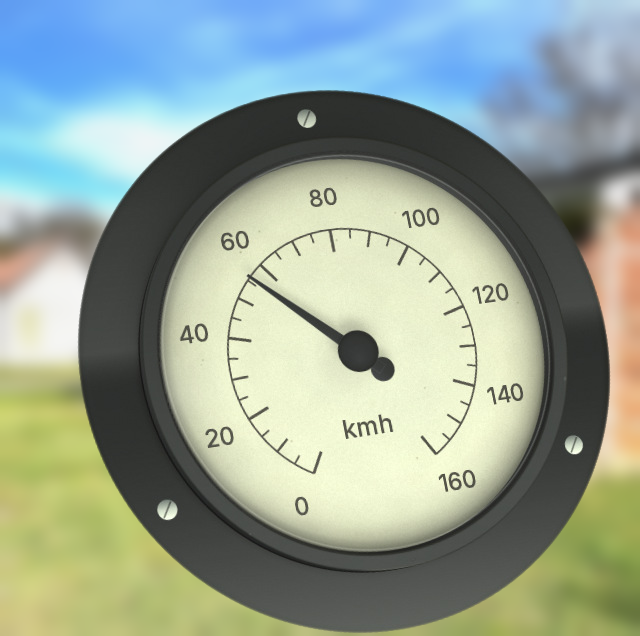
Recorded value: 55 km/h
